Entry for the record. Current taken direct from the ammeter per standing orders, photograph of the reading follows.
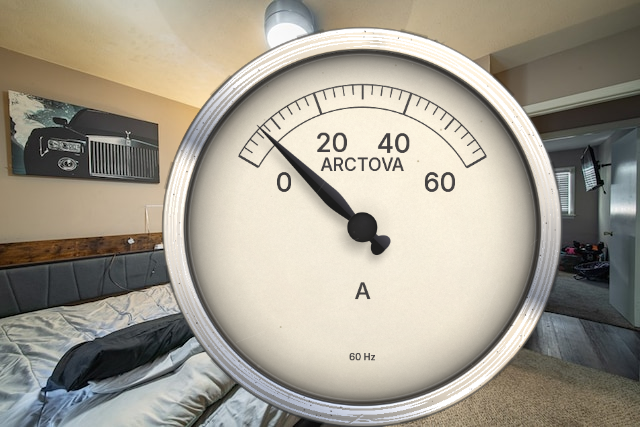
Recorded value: 7 A
